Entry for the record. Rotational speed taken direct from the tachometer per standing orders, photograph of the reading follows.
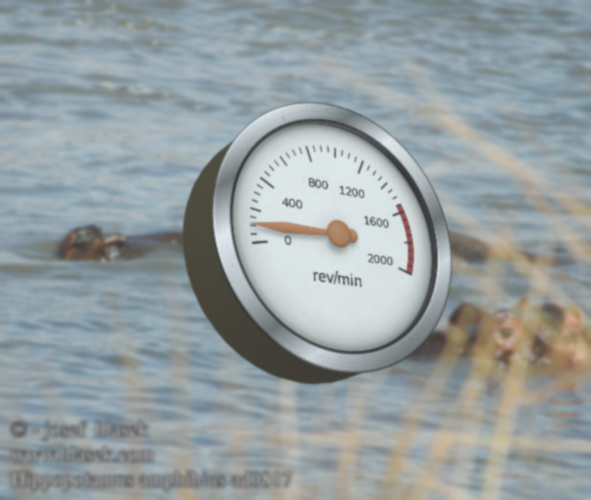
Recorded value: 100 rpm
